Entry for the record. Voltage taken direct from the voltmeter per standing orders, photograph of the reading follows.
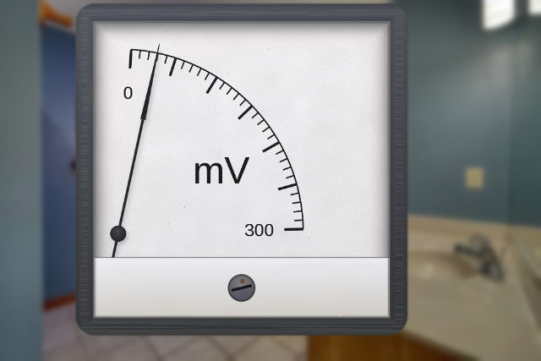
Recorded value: 30 mV
